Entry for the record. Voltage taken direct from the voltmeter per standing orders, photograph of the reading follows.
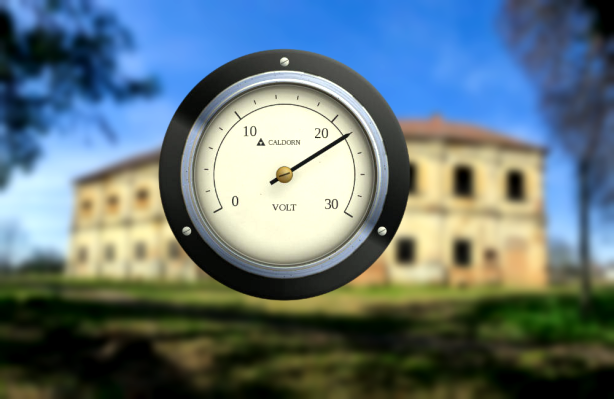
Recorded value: 22 V
